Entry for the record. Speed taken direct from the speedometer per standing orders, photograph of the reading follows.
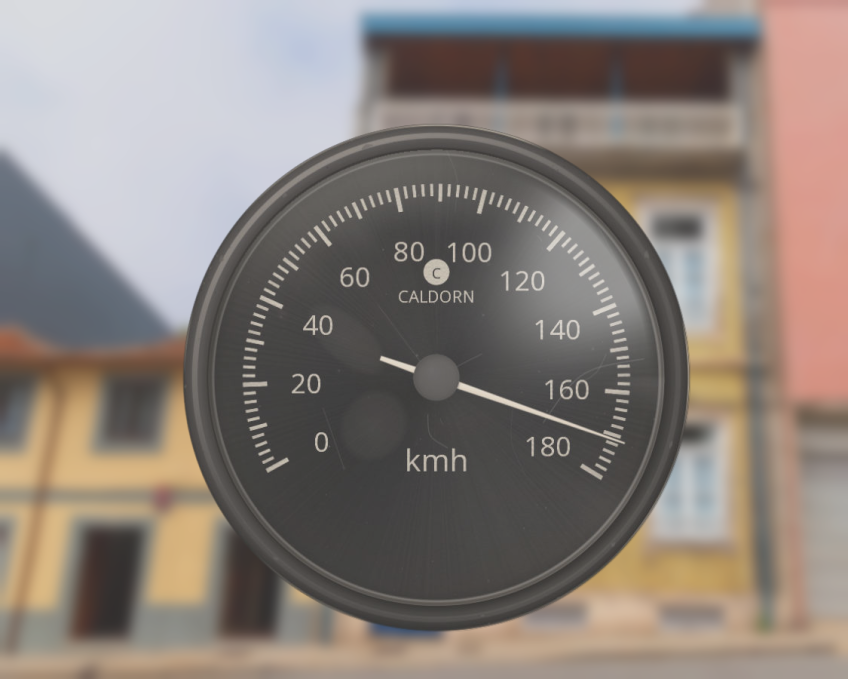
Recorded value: 171 km/h
